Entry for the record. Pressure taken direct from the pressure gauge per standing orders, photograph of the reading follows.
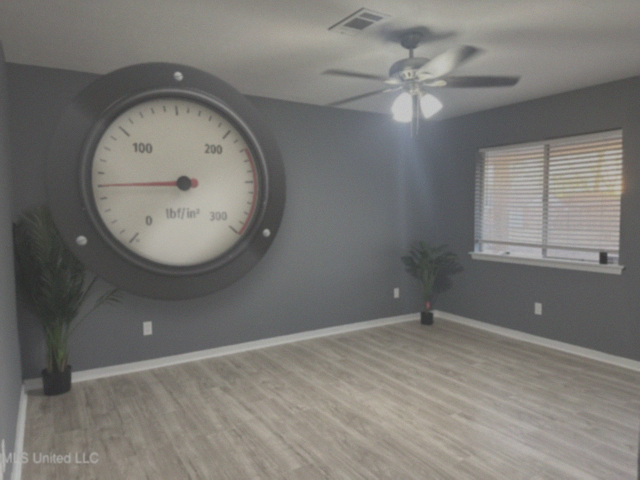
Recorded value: 50 psi
